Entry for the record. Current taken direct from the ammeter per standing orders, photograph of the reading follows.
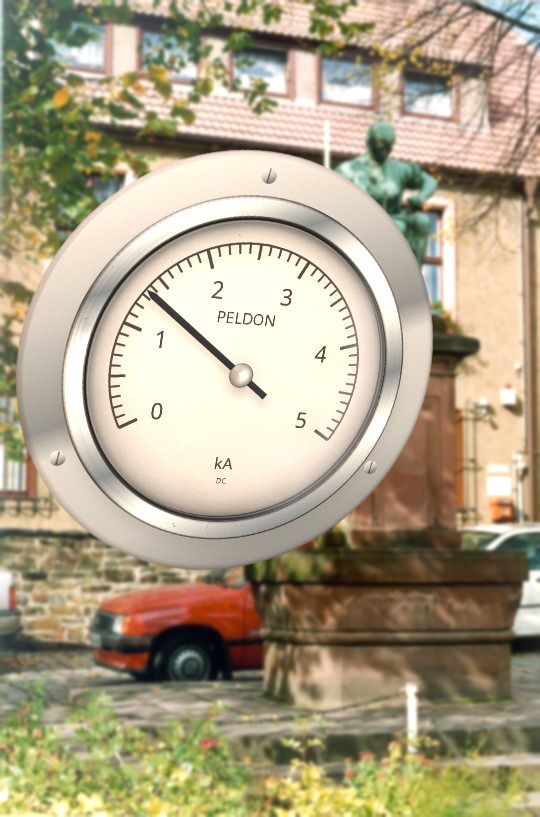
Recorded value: 1.35 kA
